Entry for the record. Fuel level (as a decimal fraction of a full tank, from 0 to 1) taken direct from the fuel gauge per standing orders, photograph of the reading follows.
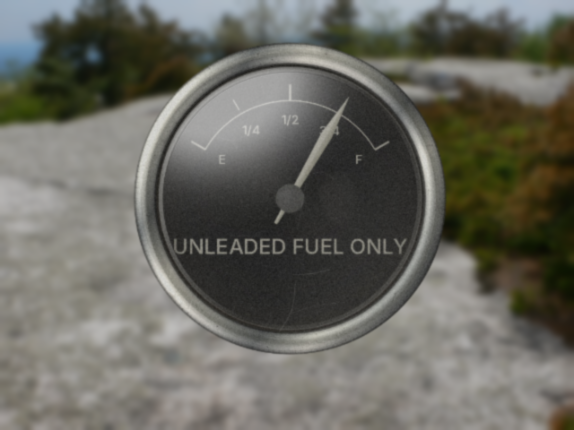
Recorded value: 0.75
